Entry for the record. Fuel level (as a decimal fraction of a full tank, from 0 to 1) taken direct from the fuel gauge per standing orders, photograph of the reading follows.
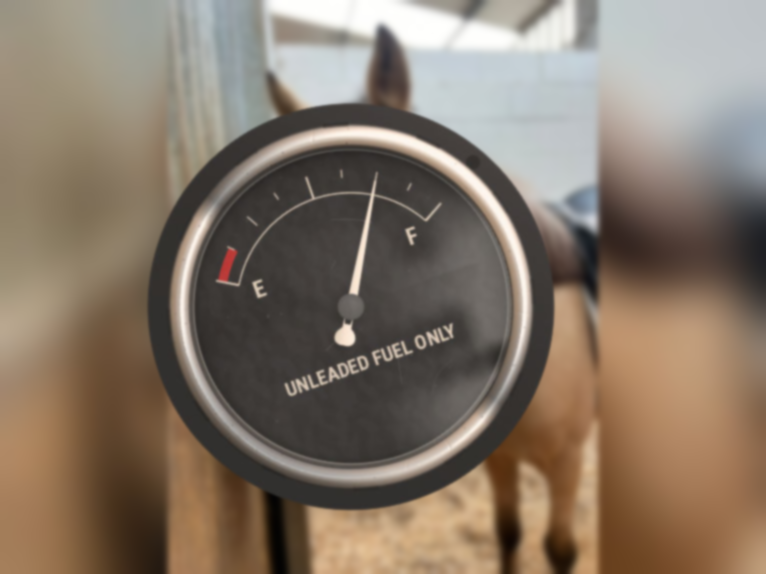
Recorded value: 0.75
